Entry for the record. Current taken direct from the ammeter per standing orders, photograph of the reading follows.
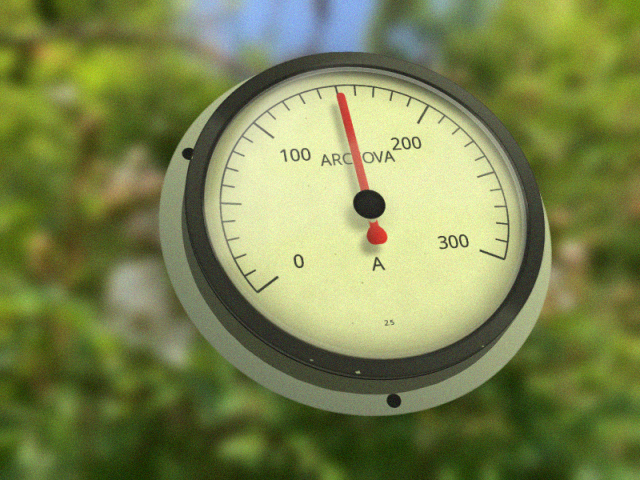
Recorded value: 150 A
